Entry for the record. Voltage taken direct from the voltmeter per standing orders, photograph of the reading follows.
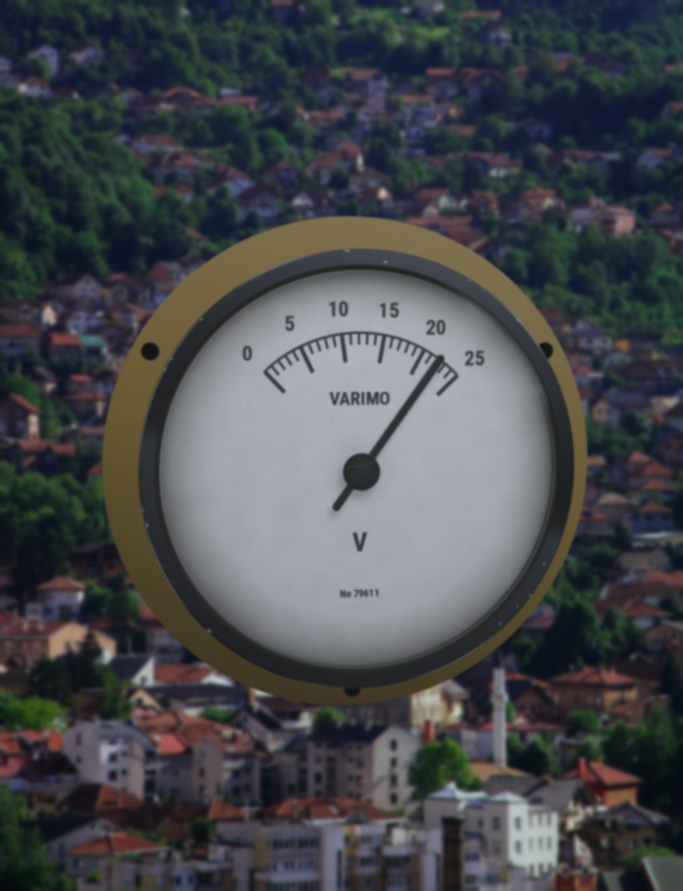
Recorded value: 22 V
